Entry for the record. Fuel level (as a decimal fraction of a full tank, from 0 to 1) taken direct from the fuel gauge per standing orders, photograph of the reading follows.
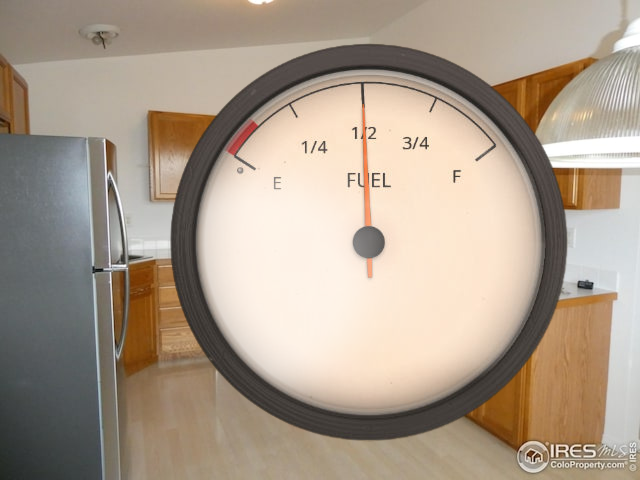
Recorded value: 0.5
